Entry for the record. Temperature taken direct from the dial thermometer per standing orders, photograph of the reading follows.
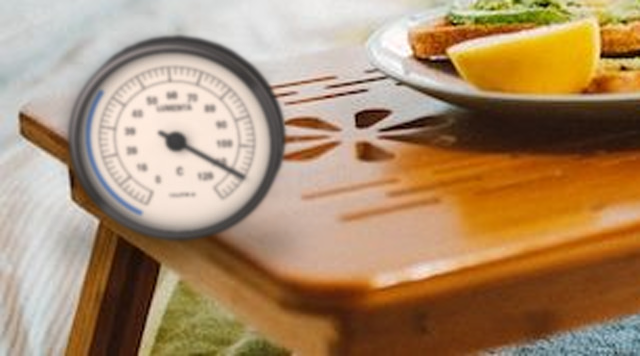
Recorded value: 110 °C
